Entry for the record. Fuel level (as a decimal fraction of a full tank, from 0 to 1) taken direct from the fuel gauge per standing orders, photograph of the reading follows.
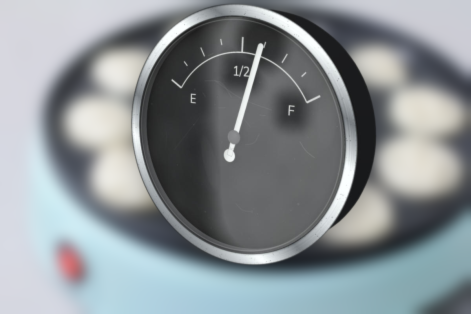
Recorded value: 0.625
